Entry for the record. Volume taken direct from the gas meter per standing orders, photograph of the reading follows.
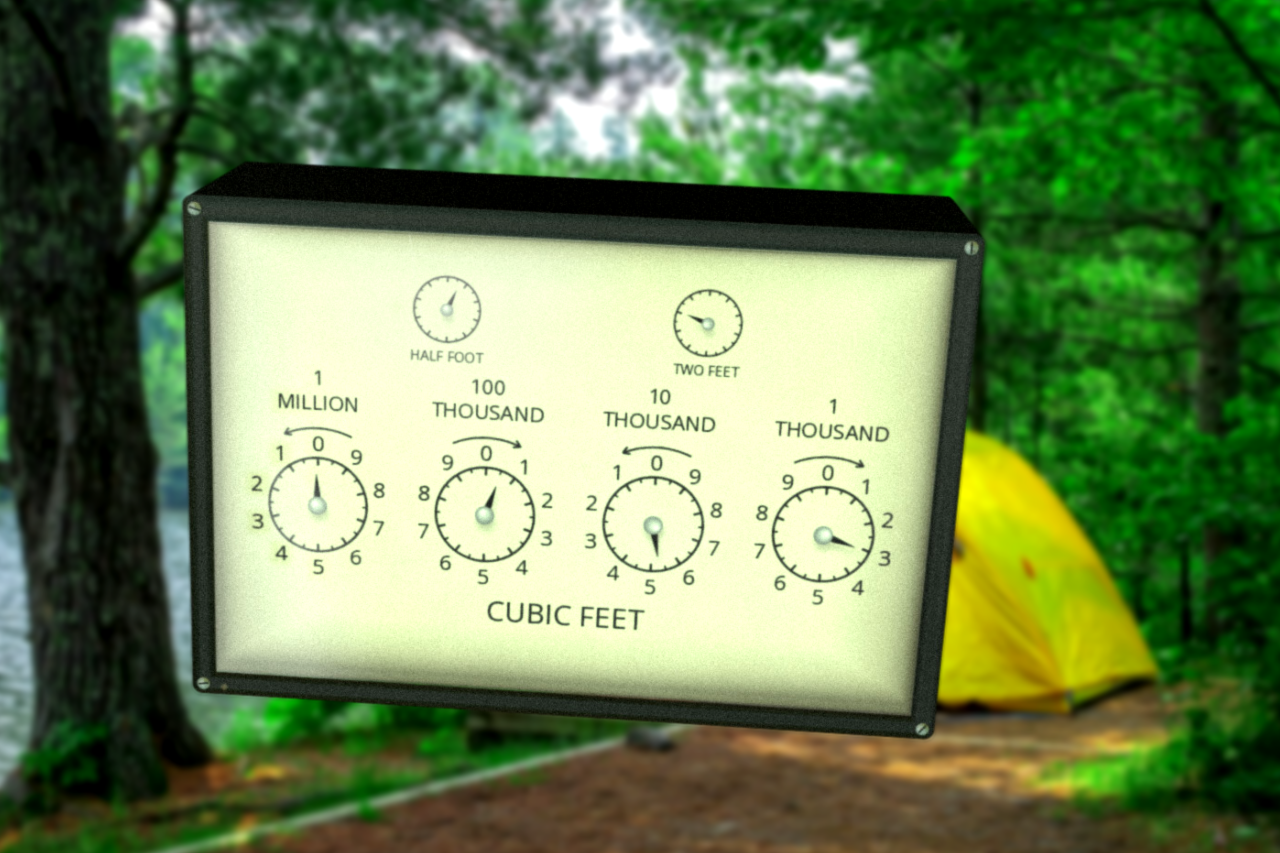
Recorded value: 5300 ft³
